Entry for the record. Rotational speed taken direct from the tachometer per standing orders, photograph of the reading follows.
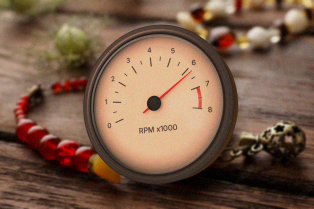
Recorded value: 6250 rpm
